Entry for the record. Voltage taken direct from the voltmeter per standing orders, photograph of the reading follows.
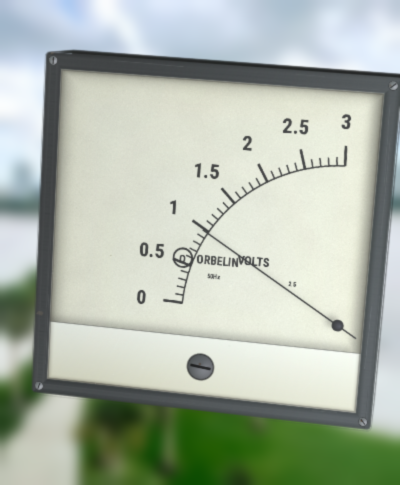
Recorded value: 1 V
